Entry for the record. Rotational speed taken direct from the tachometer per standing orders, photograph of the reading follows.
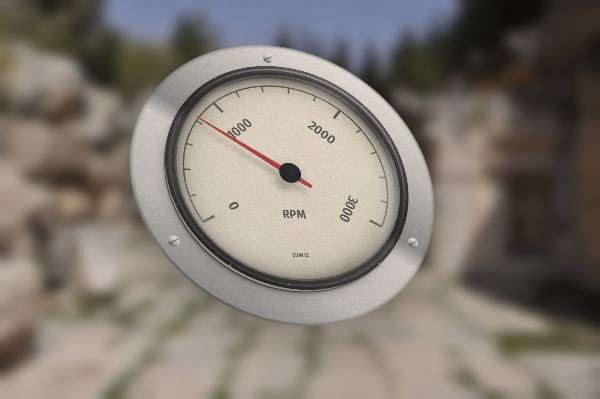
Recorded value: 800 rpm
